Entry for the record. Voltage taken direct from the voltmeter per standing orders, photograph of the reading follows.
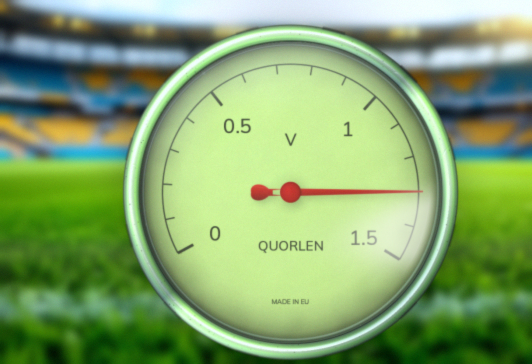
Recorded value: 1.3 V
